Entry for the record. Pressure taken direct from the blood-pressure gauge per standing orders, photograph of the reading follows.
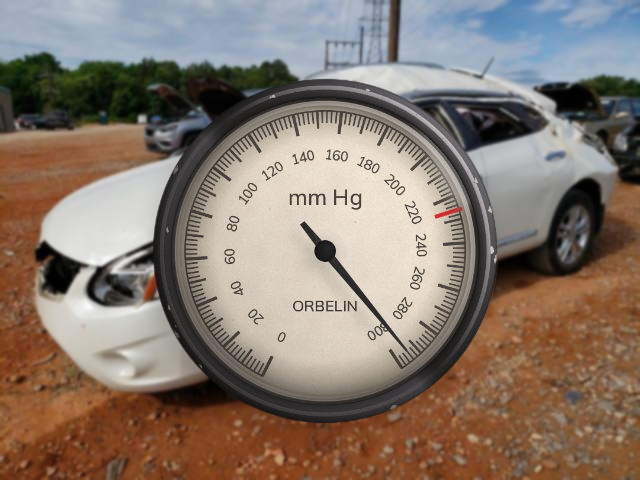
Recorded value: 294 mmHg
